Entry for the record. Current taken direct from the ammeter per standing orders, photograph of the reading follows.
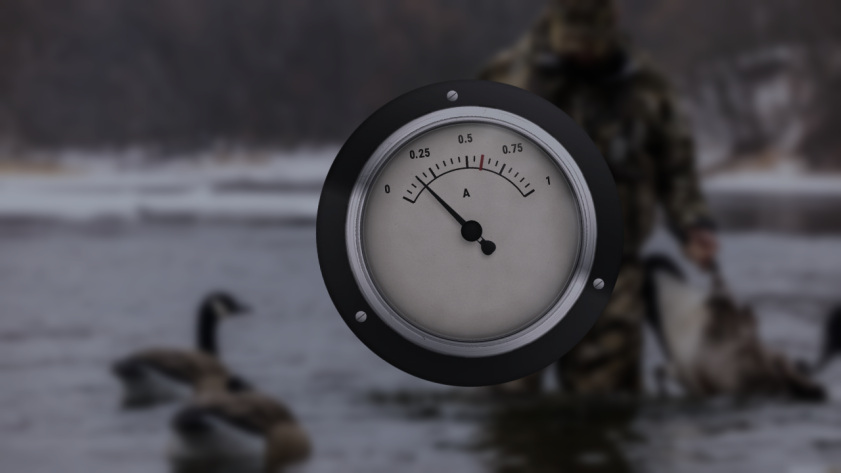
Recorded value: 0.15 A
